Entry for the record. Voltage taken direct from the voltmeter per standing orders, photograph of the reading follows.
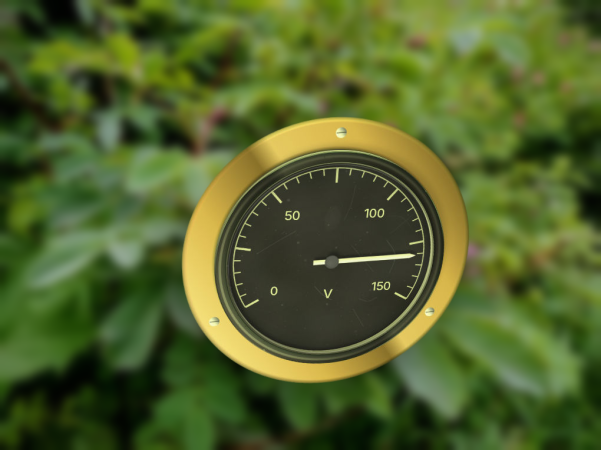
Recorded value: 130 V
